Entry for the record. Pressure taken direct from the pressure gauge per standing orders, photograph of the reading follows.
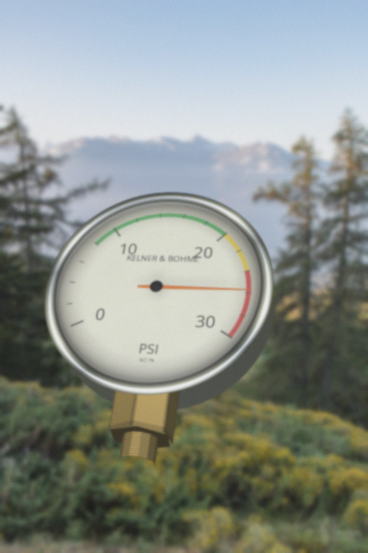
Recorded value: 26 psi
